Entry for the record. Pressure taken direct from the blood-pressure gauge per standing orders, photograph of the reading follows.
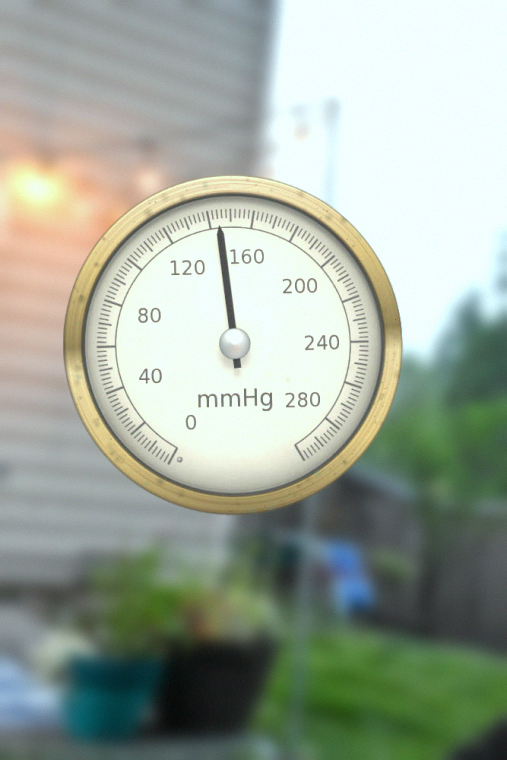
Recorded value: 144 mmHg
